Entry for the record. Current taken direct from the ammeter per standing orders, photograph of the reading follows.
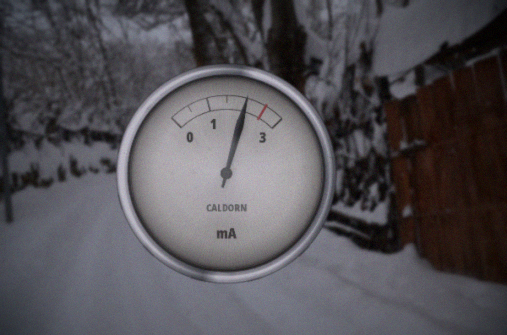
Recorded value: 2 mA
